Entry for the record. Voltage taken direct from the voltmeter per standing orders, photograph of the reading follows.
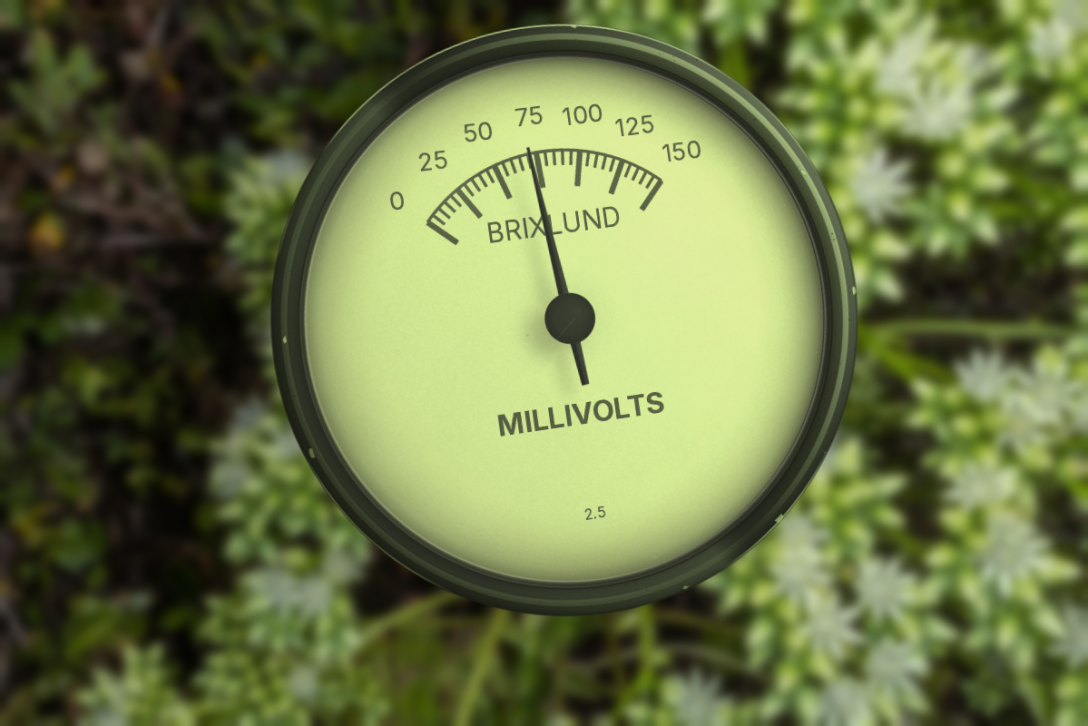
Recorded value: 70 mV
